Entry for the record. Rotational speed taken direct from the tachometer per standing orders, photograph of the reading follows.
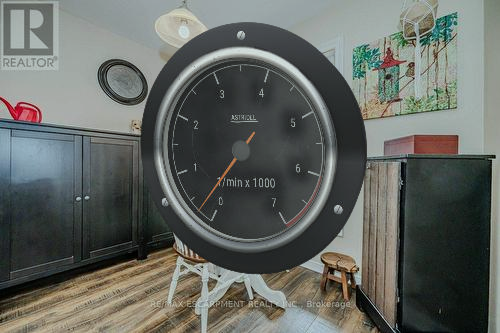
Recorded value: 250 rpm
